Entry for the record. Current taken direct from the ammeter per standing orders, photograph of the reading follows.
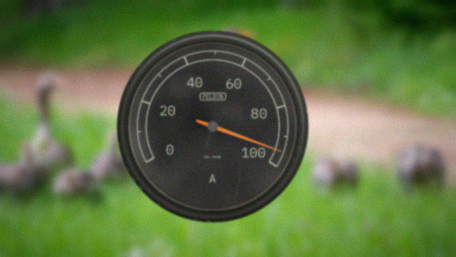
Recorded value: 95 A
